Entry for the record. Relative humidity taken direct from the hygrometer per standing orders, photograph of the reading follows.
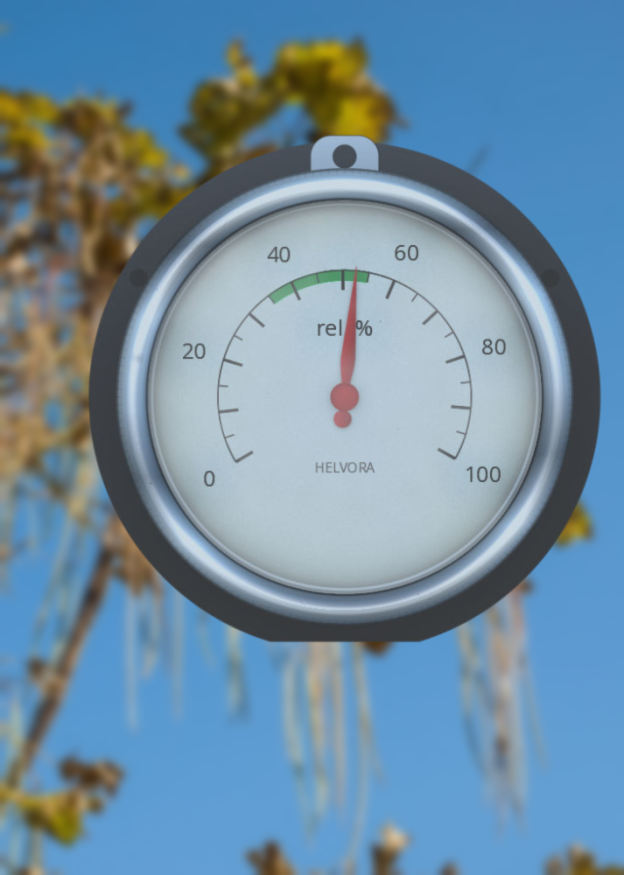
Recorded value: 52.5 %
